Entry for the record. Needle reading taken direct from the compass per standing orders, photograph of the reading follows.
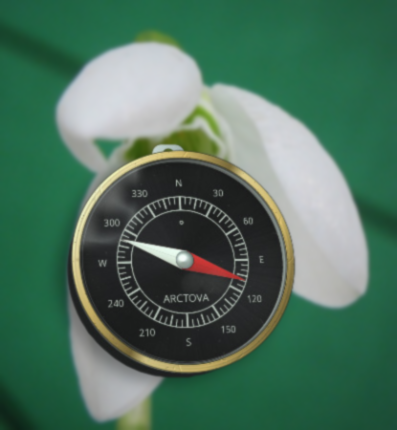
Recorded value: 110 °
